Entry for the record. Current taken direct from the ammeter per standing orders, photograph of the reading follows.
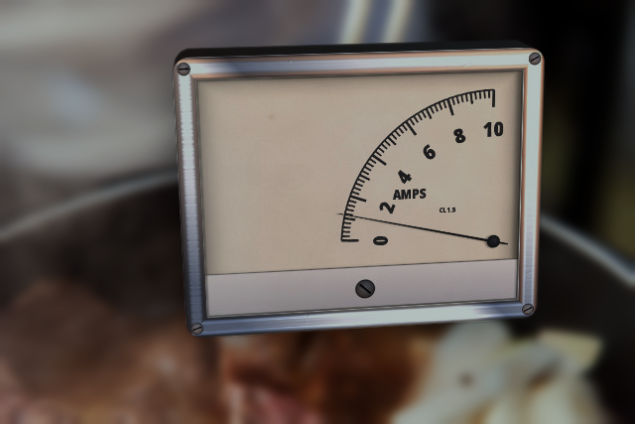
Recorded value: 1.2 A
